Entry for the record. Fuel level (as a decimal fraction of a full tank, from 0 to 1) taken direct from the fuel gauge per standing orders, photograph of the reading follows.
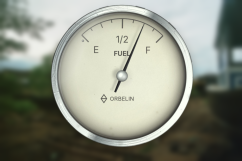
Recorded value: 0.75
